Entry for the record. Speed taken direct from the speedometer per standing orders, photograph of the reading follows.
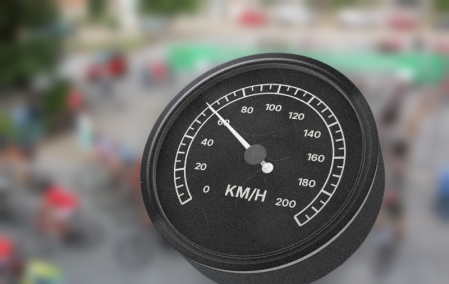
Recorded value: 60 km/h
